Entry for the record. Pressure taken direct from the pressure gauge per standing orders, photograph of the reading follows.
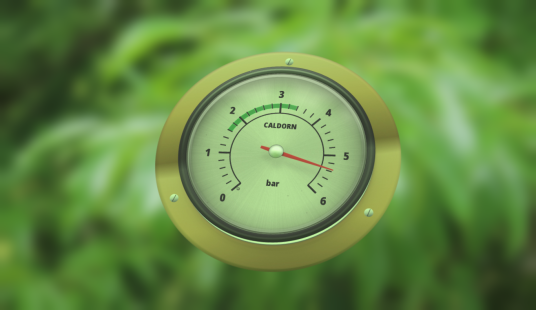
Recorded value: 5.4 bar
